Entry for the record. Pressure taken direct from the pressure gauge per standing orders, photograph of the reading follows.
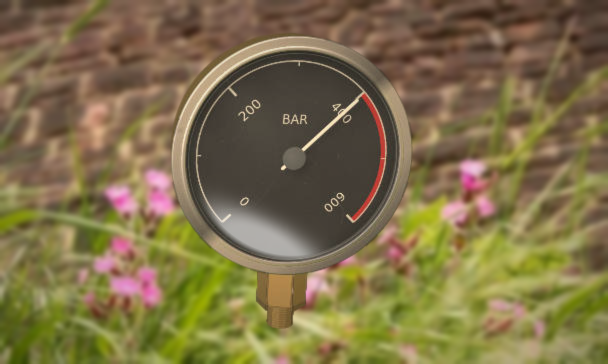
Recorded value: 400 bar
